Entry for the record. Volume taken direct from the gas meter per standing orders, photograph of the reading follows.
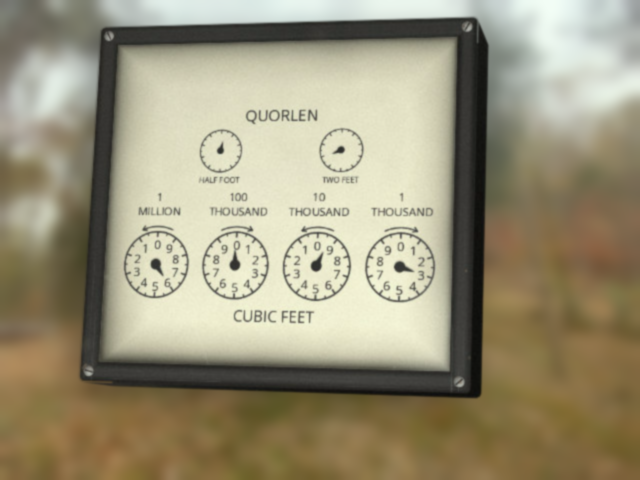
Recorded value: 599300 ft³
